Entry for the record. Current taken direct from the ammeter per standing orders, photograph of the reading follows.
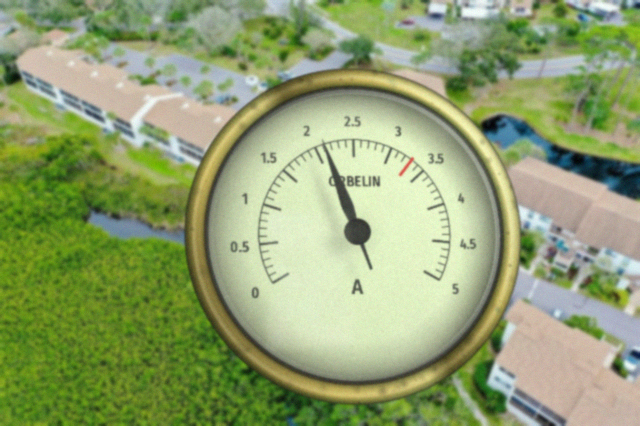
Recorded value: 2.1 A
